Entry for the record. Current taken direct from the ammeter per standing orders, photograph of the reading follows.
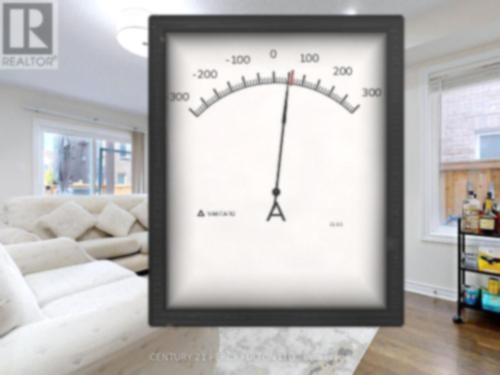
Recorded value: 50 A
